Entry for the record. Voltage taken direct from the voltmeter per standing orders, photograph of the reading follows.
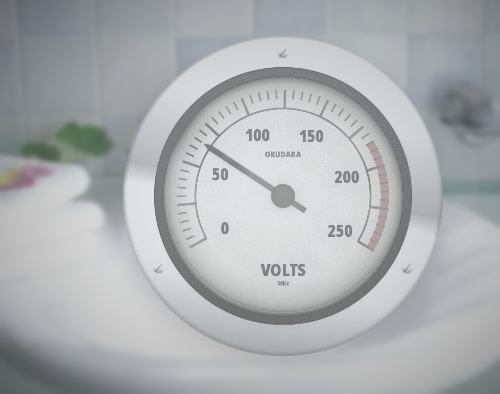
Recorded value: 65 V
